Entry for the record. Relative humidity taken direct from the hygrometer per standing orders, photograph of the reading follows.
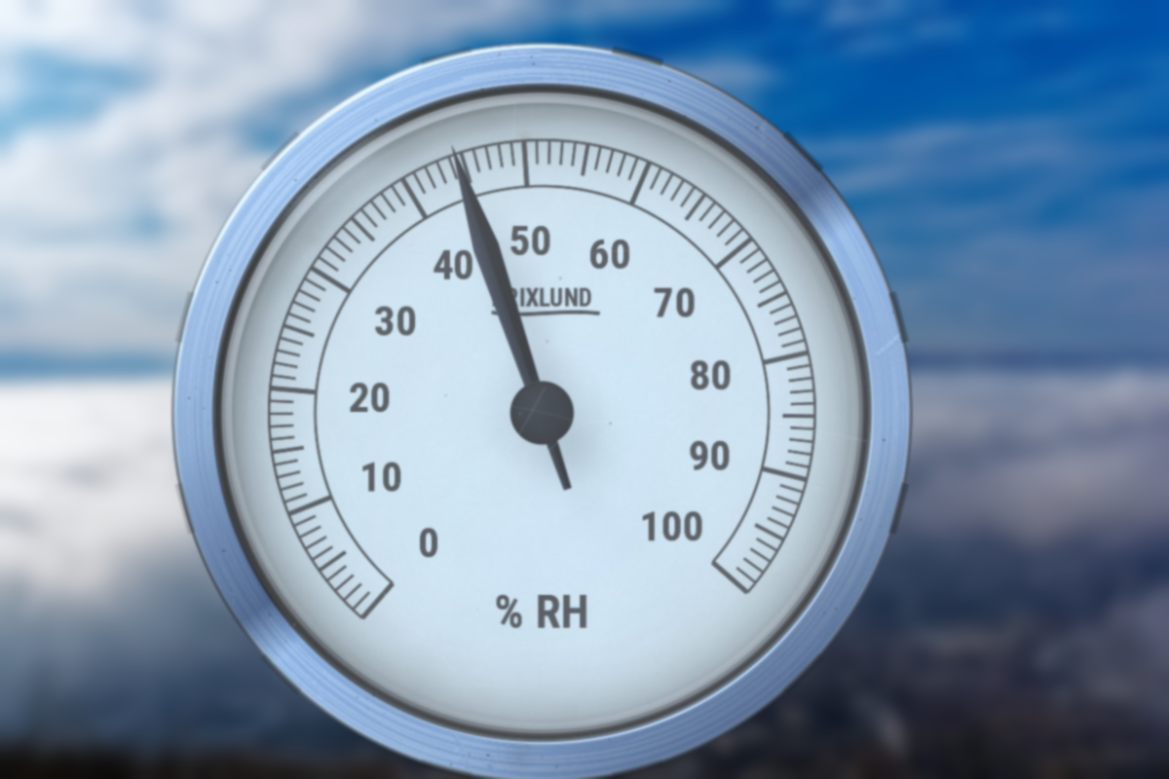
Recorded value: 44.5 %
